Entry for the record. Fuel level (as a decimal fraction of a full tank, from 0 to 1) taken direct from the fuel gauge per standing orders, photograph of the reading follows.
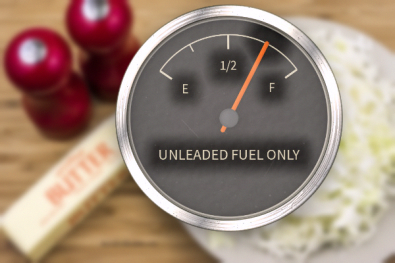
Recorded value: 0.75
